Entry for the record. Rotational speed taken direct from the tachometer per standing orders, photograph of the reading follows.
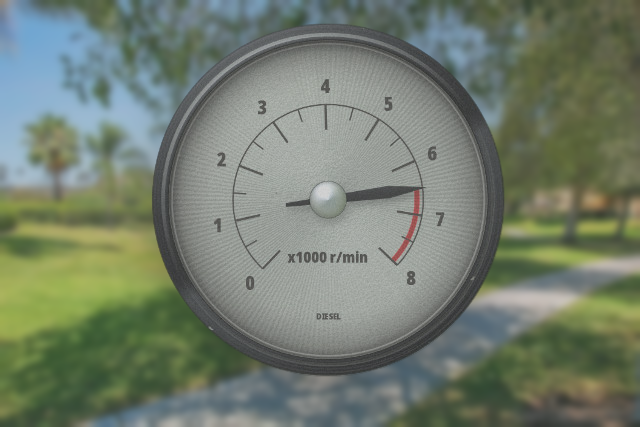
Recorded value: 6500 rpm
